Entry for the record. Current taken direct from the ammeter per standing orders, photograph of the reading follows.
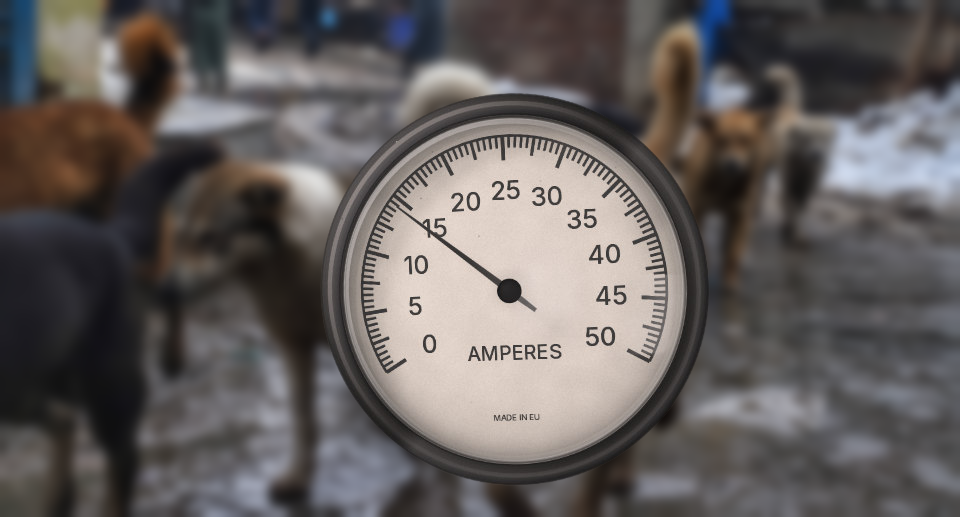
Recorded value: 14.5 A
